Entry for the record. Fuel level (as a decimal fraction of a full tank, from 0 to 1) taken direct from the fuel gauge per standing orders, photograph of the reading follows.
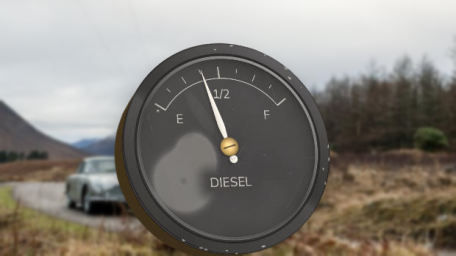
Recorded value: 0.375
